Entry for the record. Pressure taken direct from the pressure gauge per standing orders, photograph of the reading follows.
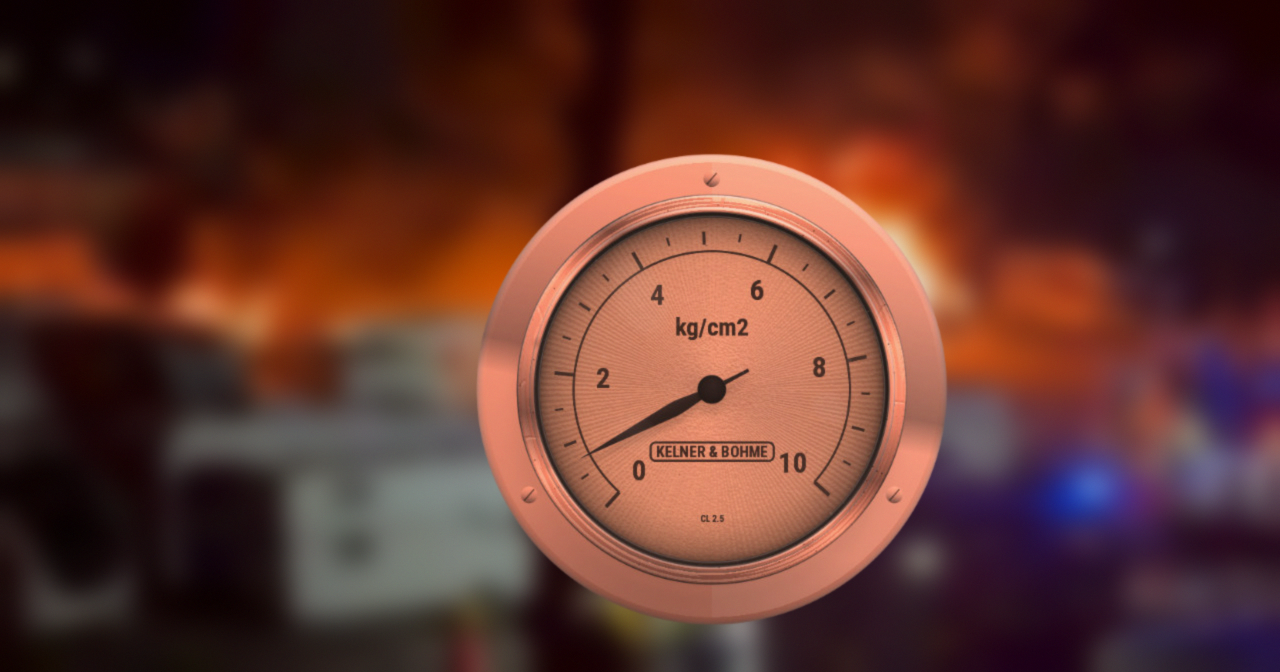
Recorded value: 0.75 kg/cm²
